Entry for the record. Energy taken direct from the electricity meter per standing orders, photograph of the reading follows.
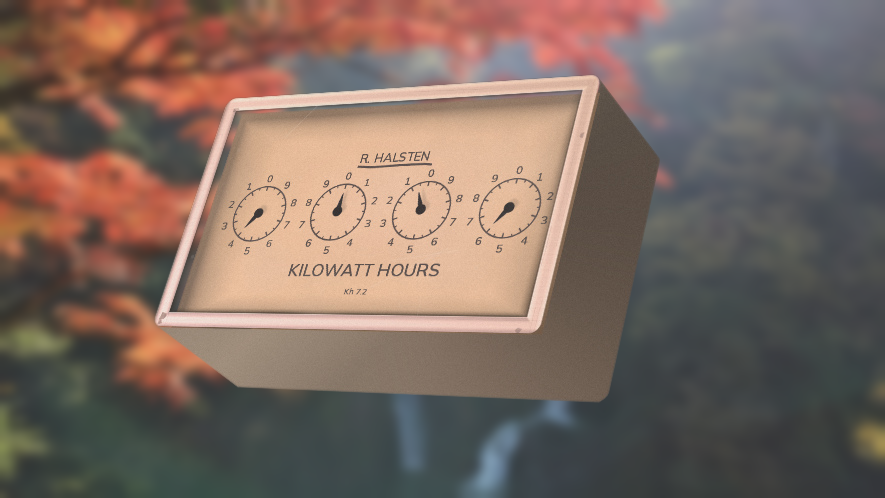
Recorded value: 4006 kWh
